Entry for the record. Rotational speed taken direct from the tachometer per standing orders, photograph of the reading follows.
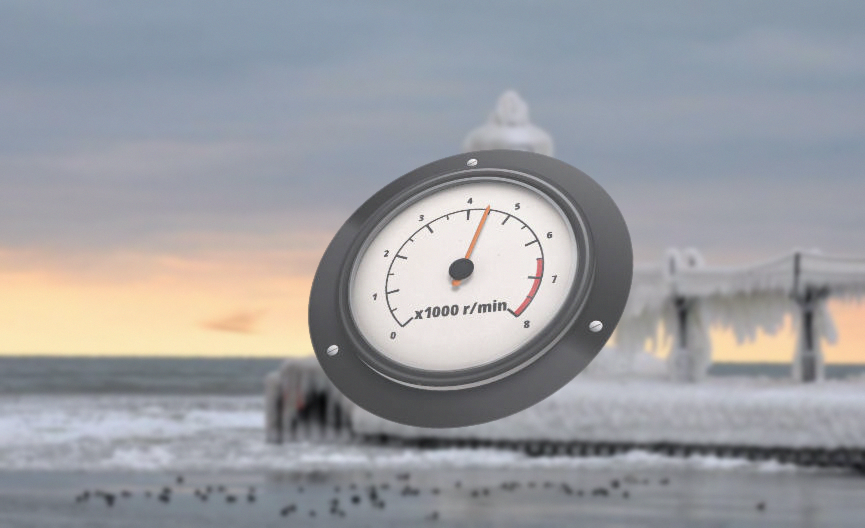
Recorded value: 4500 rpm
